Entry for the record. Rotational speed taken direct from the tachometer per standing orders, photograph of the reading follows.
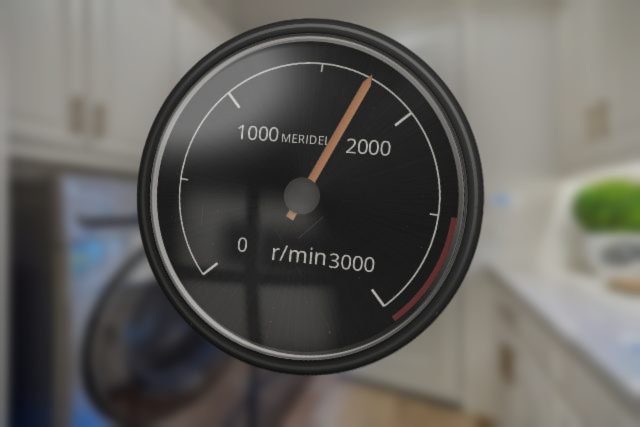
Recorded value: 1750 rpm
